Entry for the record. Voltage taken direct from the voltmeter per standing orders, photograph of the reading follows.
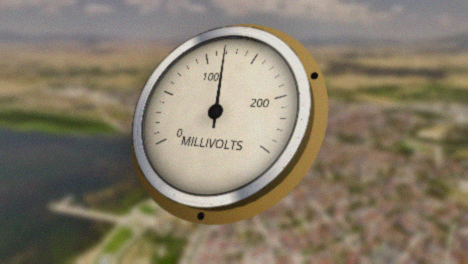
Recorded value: 120 mV
